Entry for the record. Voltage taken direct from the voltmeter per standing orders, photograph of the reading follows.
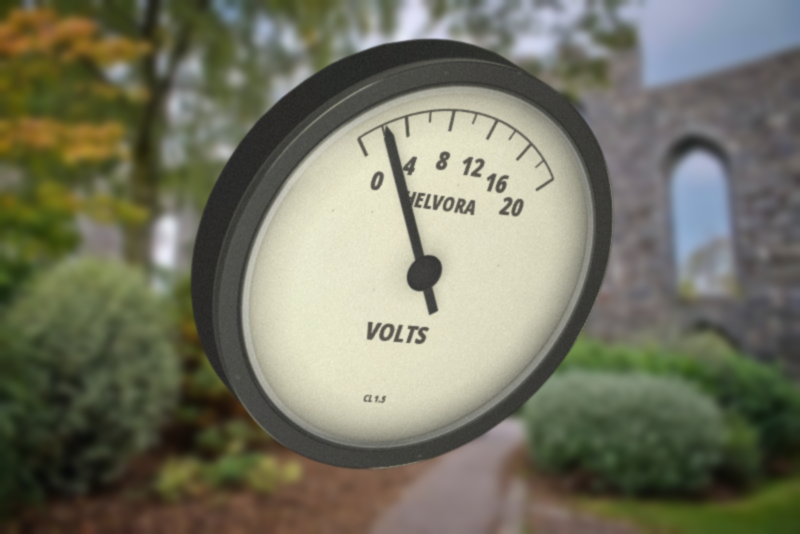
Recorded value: 2 V
